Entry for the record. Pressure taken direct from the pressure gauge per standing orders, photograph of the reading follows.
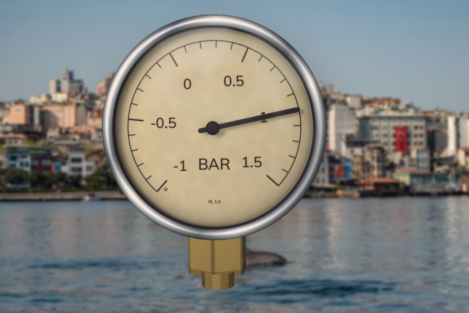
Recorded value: 1 bar
